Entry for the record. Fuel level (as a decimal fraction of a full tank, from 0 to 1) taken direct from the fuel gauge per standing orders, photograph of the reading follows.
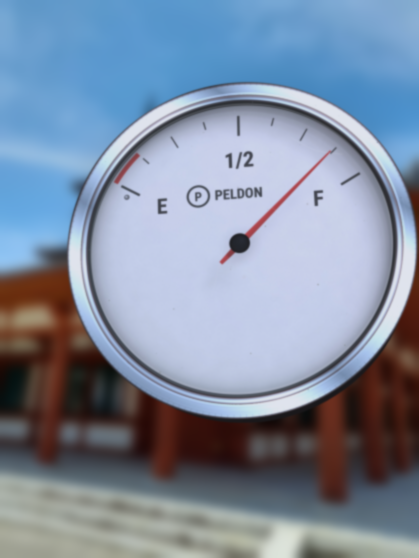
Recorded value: 0.875
